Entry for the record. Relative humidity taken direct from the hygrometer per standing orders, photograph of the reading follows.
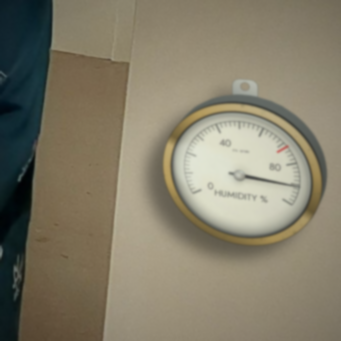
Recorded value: 90 %
